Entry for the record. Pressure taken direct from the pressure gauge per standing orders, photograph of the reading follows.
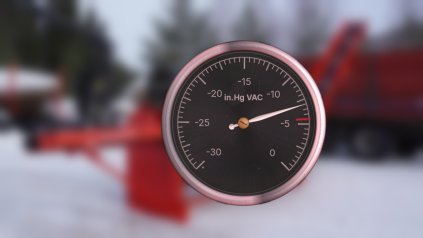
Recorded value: -7 inHg
